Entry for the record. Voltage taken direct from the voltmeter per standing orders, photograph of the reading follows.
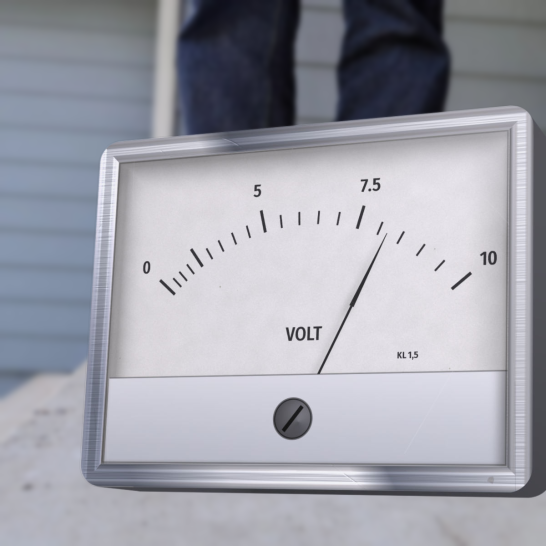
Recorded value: 8.25 V
